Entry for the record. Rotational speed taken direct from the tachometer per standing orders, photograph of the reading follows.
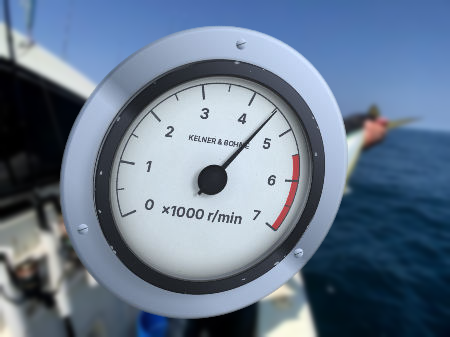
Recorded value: 4500 rpm
